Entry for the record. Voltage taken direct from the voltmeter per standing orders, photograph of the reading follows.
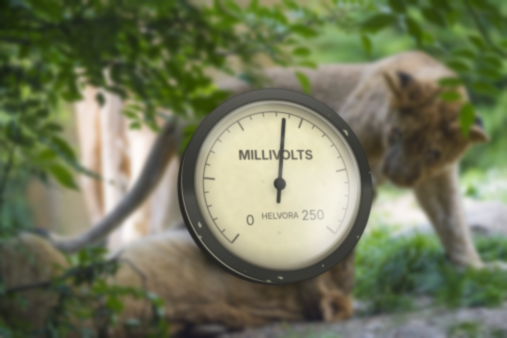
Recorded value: 135 mV
